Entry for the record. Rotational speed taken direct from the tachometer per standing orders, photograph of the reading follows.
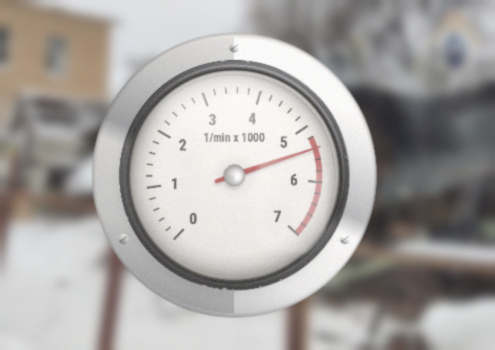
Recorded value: 5400 rpm
